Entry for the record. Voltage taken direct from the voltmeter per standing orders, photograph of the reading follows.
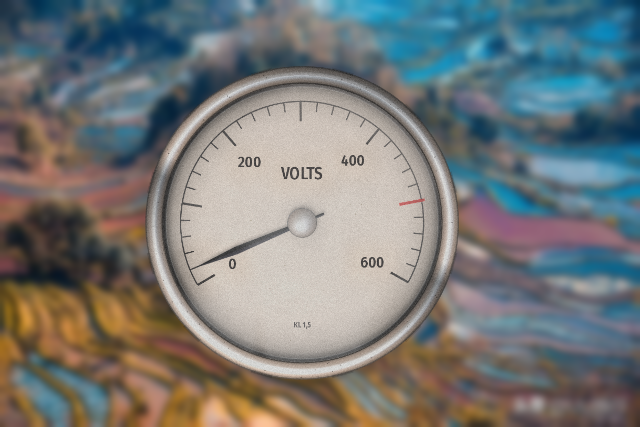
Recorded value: 20 V
